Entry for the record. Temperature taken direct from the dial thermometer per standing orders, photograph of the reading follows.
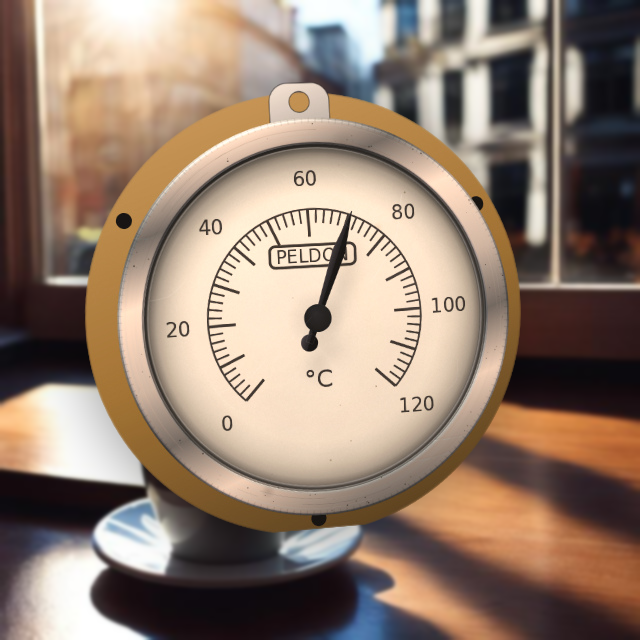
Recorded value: 70 °C
